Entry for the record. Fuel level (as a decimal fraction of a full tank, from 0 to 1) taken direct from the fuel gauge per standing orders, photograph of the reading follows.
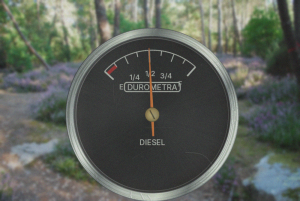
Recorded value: 0.5
